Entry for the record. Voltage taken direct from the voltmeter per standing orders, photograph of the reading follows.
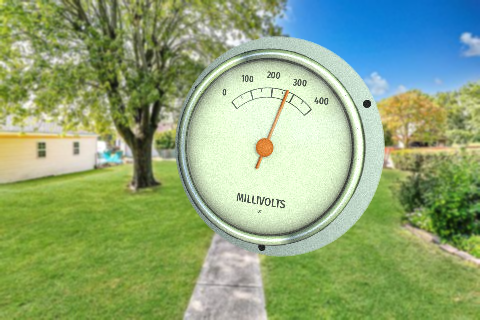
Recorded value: 275 mV
